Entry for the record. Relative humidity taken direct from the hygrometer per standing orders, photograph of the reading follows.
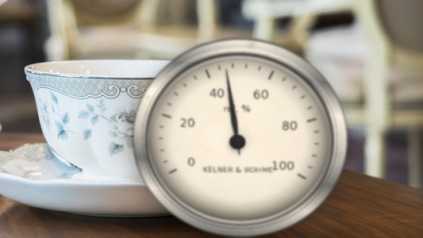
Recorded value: 46 %
